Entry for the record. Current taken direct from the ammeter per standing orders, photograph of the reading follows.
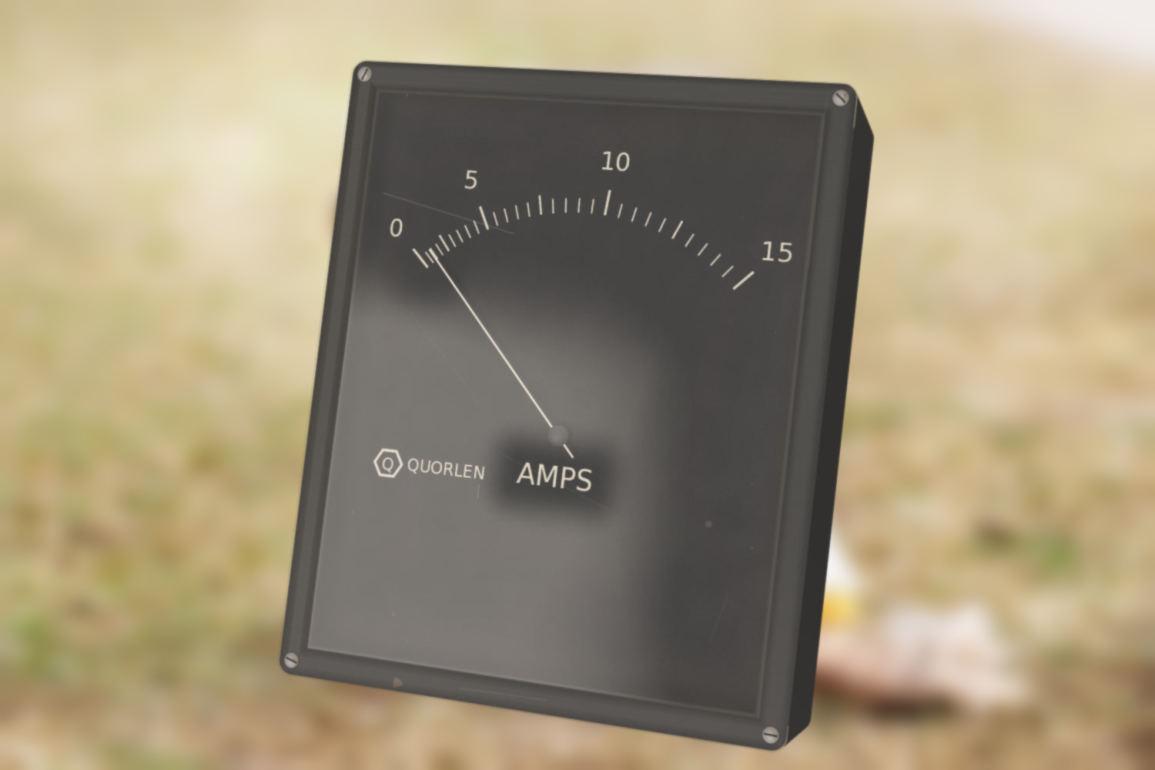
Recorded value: 1.5 A
